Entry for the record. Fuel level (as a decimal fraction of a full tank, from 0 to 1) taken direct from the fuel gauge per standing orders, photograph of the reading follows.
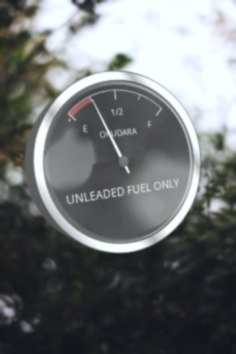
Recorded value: 0.25
